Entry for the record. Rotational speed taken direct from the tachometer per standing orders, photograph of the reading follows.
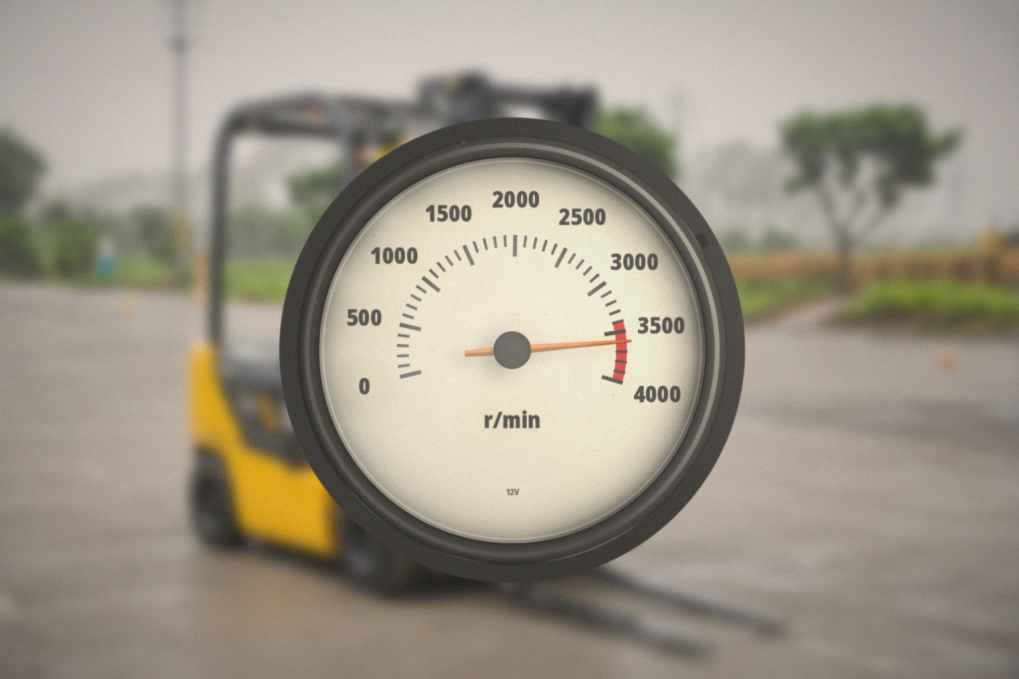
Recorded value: 3600 rpm
